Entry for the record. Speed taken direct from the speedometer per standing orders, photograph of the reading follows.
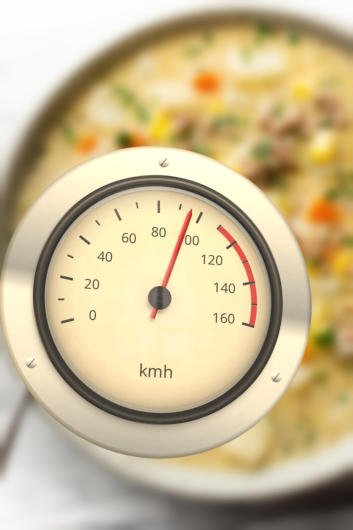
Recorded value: 95 km/h
